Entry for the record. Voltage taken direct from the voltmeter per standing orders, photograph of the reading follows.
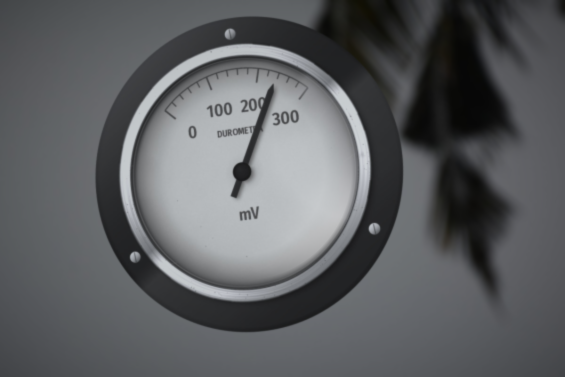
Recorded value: 240 mV
